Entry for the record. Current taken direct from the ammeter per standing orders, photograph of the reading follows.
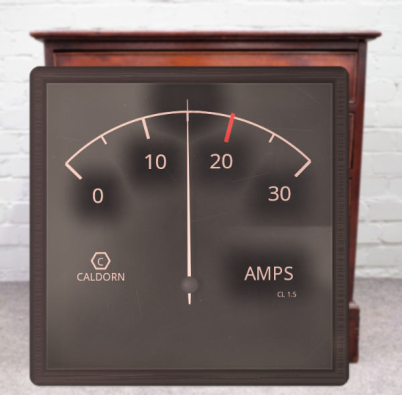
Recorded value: 15 A
